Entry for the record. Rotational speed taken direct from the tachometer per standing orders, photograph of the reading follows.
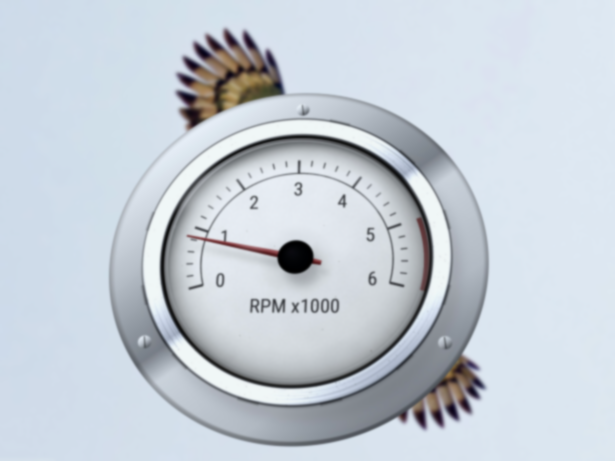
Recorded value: 800 rpm
